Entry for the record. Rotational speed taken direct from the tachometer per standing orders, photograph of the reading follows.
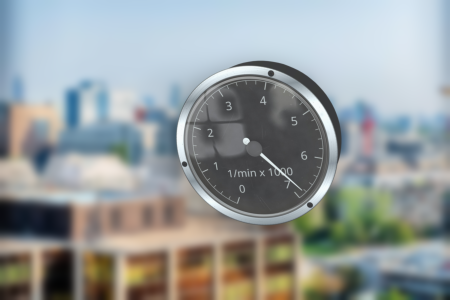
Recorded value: 6800 rpm
